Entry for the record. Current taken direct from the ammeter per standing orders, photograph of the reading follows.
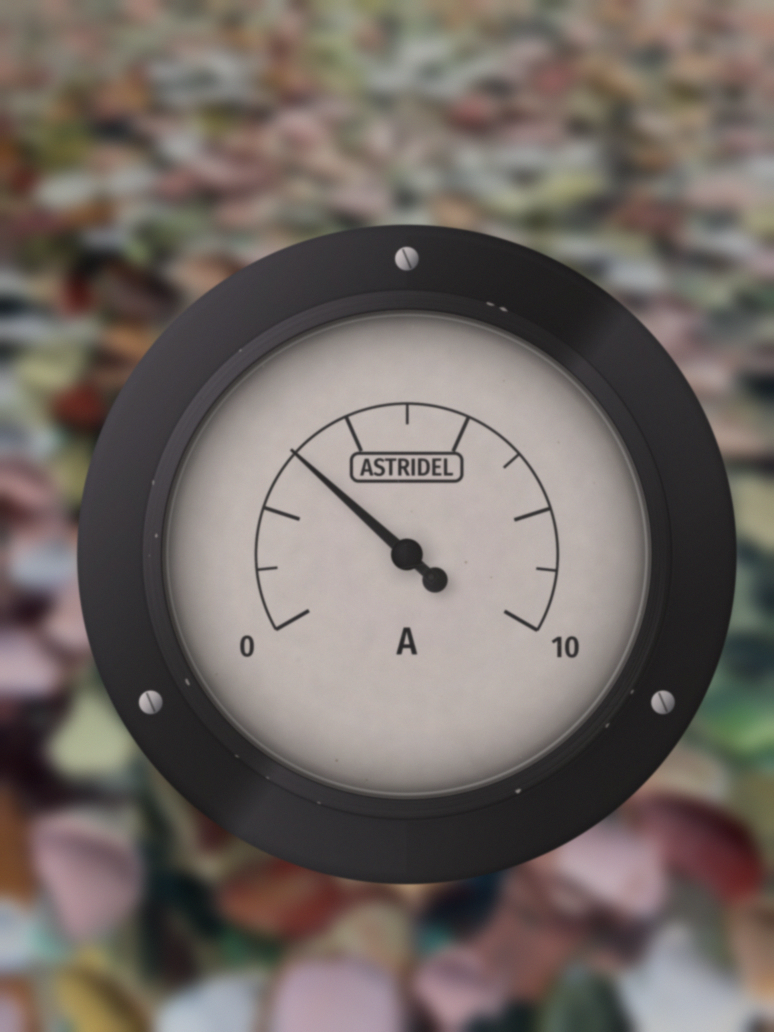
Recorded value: 3 A
